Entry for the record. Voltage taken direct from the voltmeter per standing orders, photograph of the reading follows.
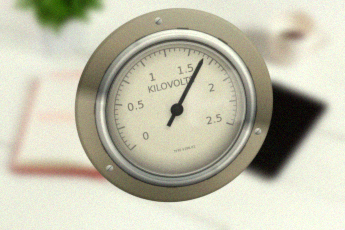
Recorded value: 1.65 kV
